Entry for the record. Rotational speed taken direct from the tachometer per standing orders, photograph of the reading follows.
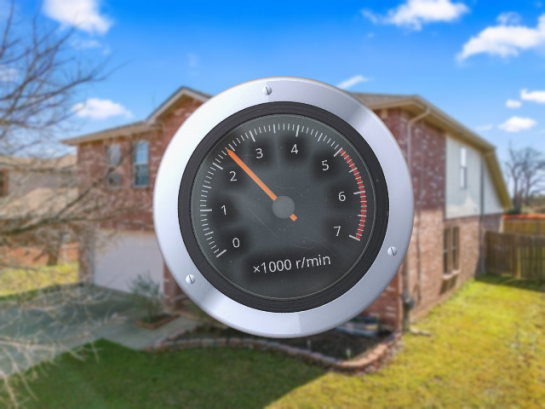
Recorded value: 2400 rpm
